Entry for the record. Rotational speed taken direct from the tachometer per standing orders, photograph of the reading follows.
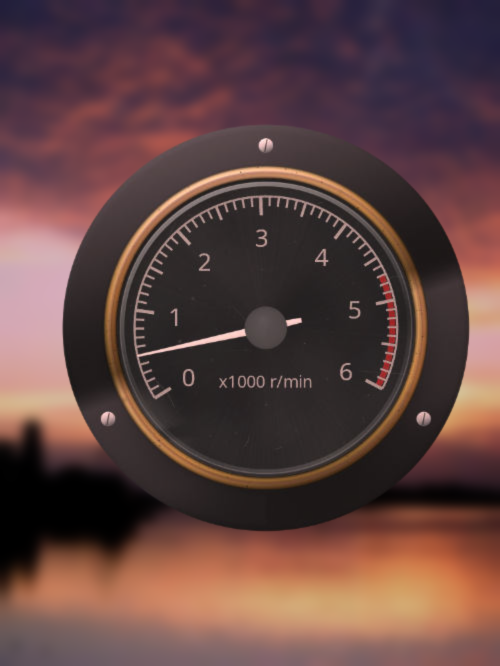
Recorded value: 500 rpm
